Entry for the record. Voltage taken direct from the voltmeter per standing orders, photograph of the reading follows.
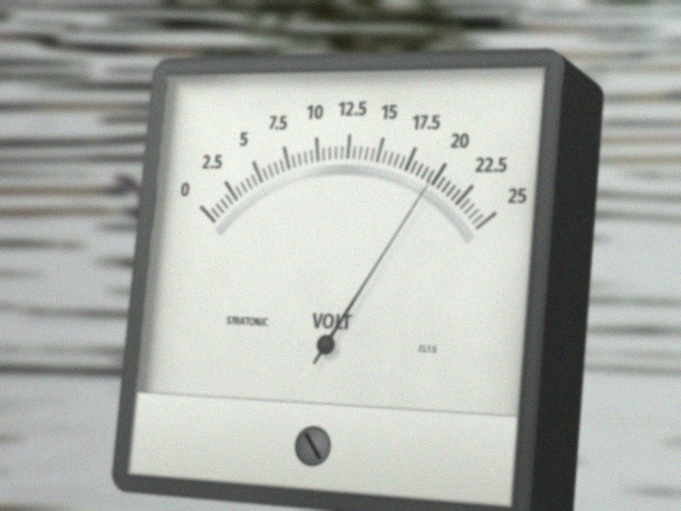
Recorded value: 20 V
